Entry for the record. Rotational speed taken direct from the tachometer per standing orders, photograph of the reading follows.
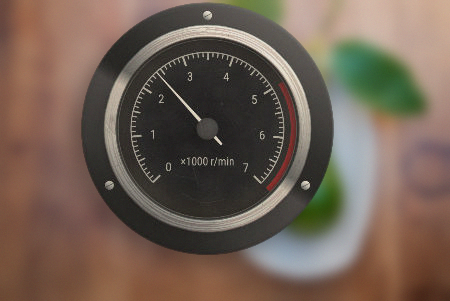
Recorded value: 2400 rpm
